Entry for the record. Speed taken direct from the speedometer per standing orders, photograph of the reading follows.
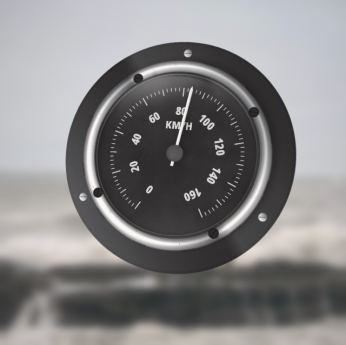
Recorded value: 84 km/h
